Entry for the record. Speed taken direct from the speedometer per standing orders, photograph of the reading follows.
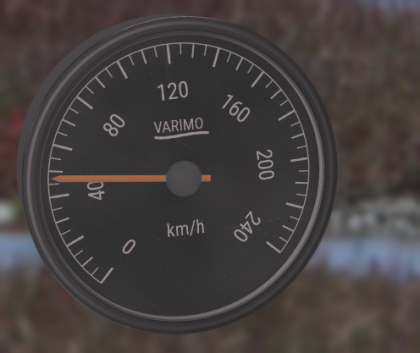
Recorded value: 47.5 km/h
